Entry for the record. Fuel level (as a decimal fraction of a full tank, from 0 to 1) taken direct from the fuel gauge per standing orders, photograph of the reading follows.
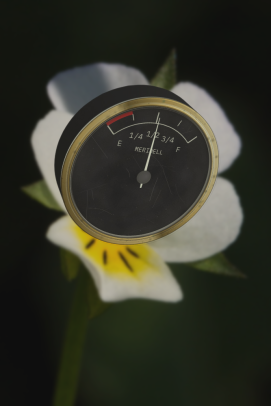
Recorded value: 0.5
